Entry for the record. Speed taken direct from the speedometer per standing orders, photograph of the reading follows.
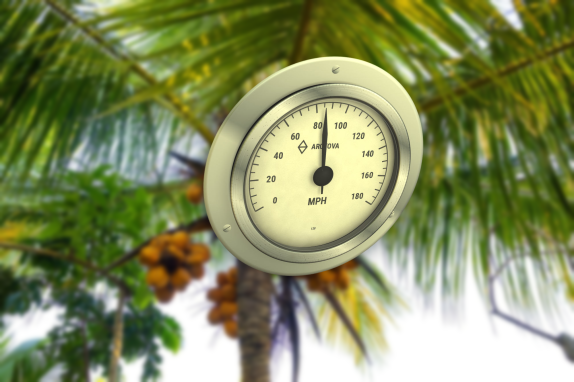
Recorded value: 85 mph
